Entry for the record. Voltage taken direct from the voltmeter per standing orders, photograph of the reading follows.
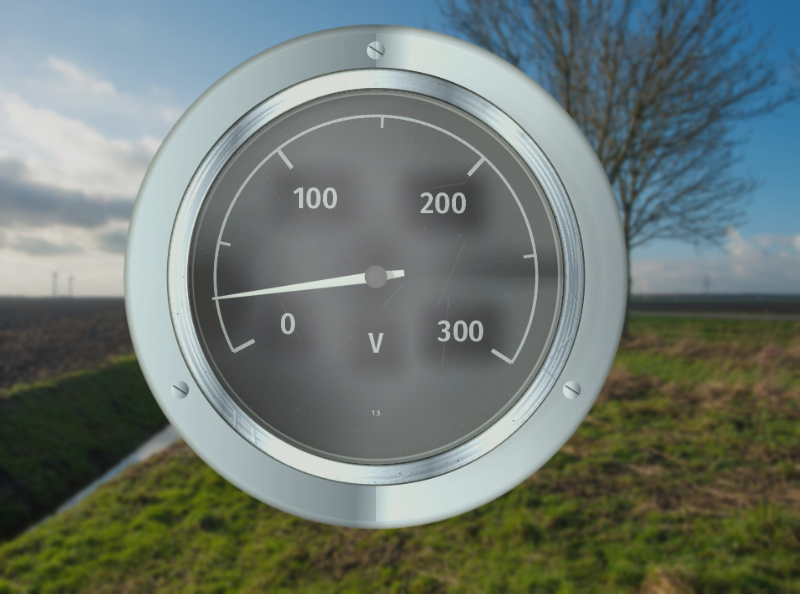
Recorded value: 25 V
